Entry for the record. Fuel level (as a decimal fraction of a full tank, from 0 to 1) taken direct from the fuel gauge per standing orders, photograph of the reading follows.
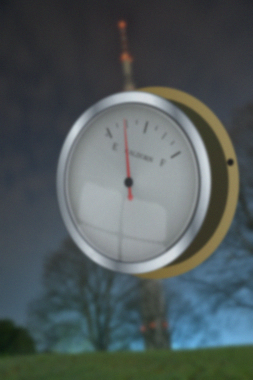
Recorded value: 0.25
